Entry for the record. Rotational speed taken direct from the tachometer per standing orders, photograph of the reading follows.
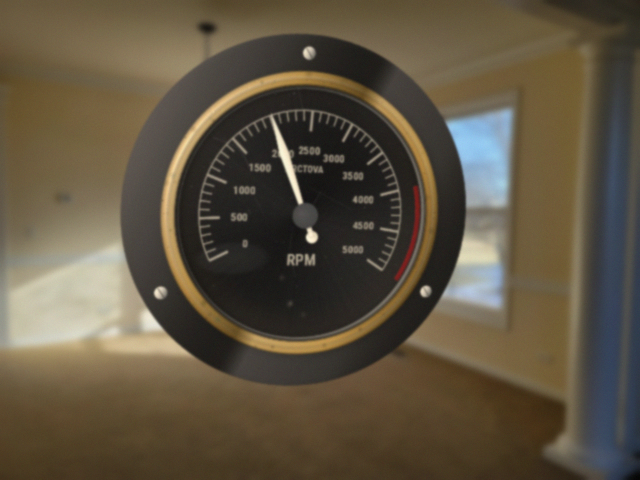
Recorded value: 2000 rpm
